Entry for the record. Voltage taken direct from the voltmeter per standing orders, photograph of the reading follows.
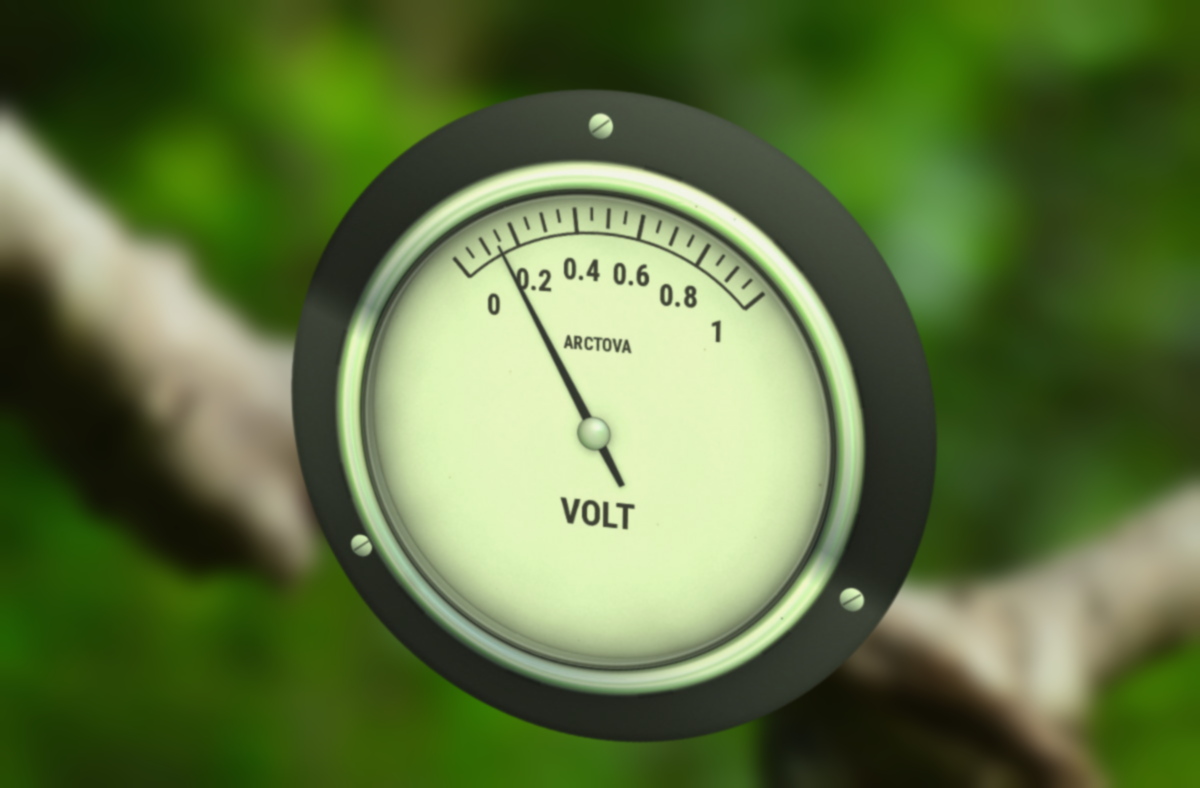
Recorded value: 0.15 V
